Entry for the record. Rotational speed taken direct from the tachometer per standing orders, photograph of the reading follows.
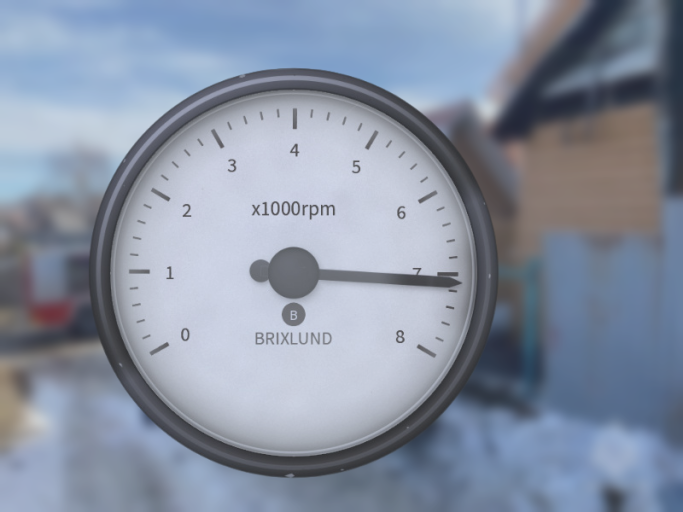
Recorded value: 7100 rpm
